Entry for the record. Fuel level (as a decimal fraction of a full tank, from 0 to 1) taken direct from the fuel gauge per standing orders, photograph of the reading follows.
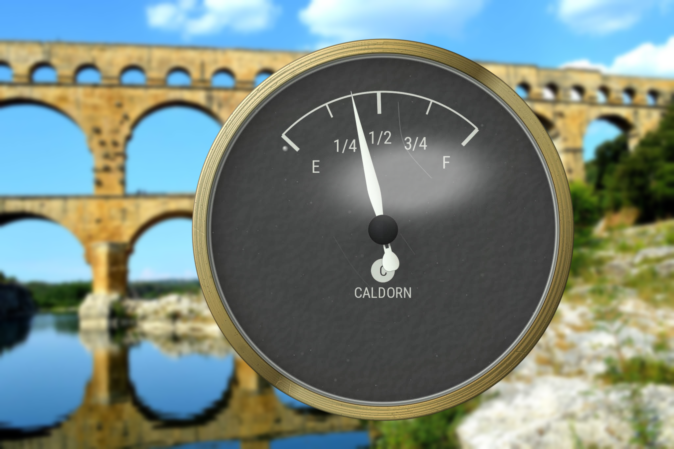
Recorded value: 0.375
